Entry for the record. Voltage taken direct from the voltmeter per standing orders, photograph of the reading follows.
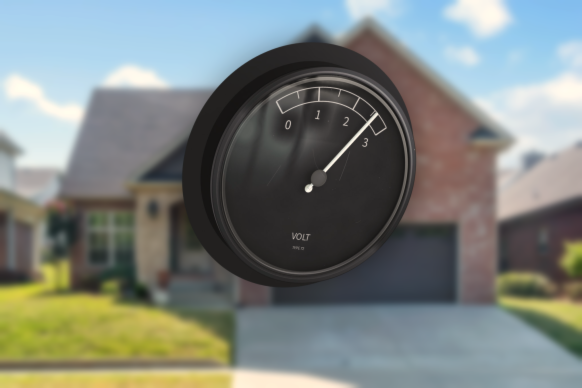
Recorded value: 2.5 V
